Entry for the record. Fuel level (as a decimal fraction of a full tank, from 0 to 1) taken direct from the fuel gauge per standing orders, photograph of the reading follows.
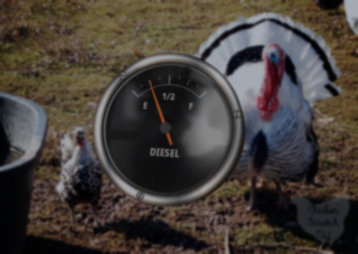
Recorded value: 0.25
